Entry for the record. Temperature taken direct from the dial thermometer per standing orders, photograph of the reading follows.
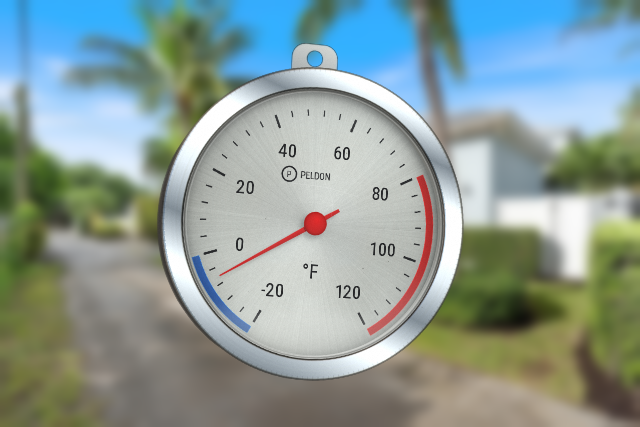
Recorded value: -6 °F
